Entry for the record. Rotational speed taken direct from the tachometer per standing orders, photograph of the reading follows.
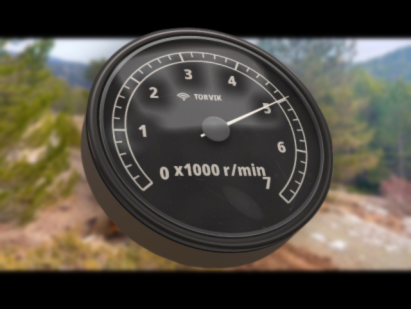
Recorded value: 5000 rpm
